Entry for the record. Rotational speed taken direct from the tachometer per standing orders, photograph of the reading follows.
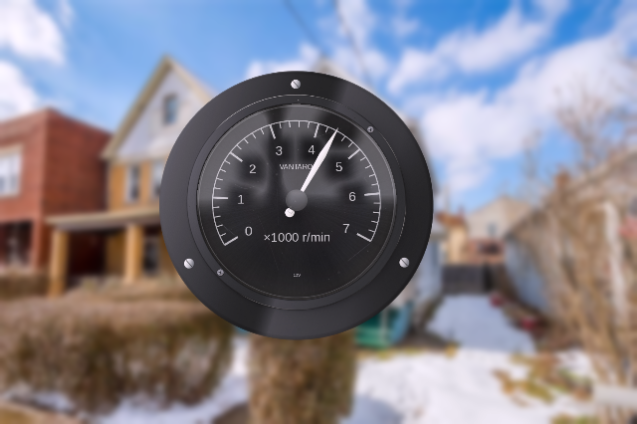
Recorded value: 4400 rpm
